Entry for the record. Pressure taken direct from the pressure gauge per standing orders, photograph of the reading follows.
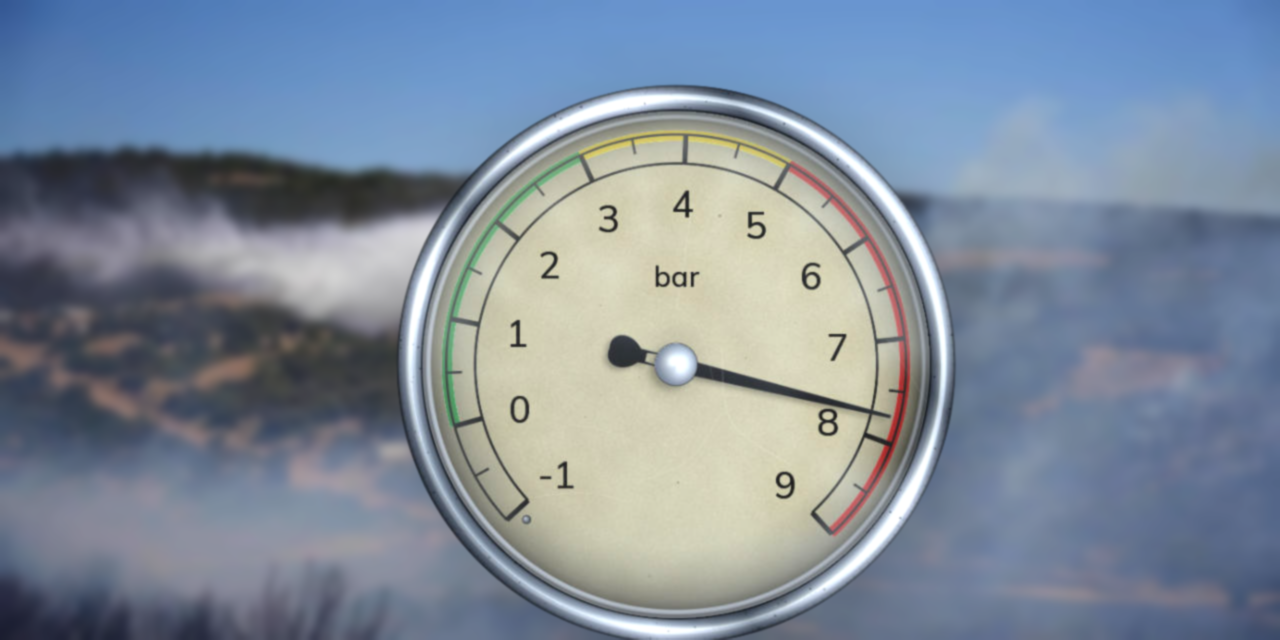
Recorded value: 7.75 bar
